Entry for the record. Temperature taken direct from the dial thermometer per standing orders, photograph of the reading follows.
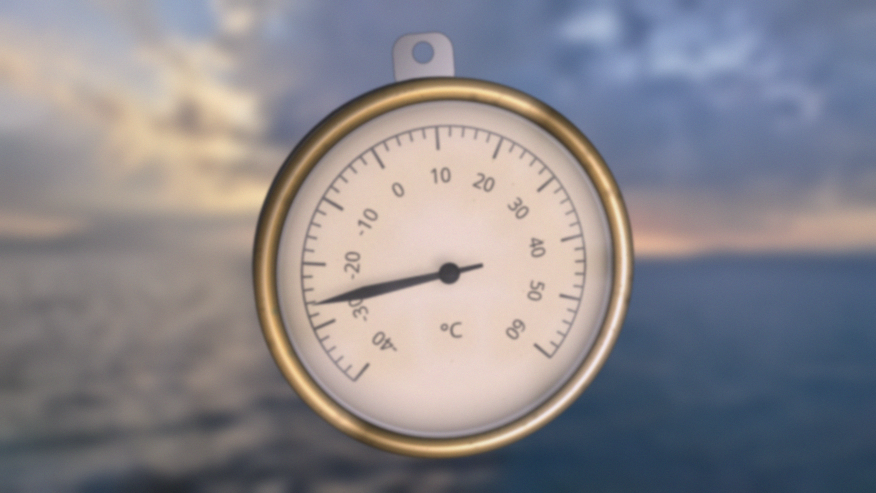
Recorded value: -26 °C
